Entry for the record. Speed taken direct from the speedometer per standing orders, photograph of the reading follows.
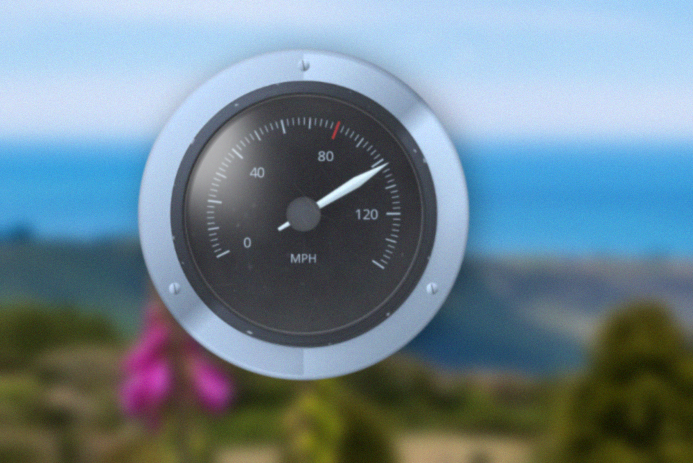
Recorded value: 102 mph
